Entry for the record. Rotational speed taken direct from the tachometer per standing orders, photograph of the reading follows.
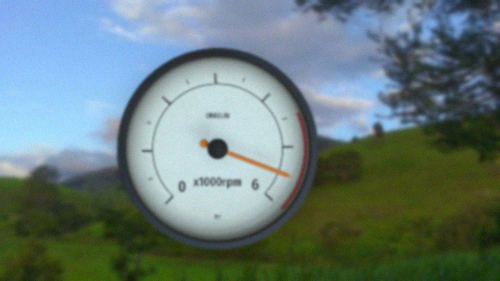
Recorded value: 5500 rpm
